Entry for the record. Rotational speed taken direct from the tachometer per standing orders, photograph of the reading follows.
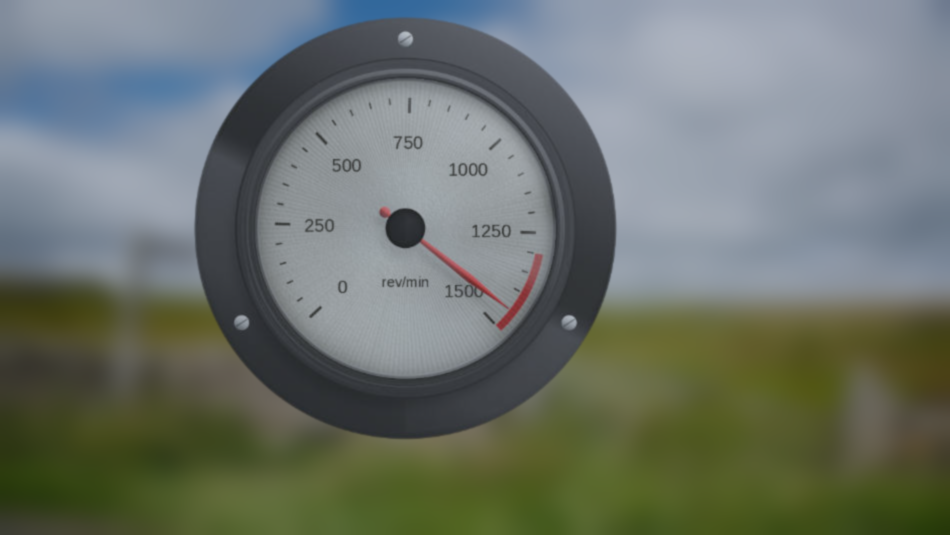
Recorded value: 1450 rpm
